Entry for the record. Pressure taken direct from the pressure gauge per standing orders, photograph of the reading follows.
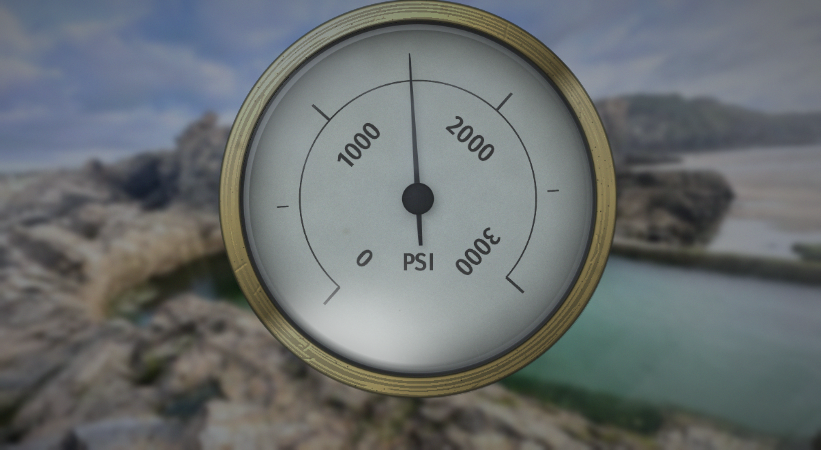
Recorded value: 1500 psi
